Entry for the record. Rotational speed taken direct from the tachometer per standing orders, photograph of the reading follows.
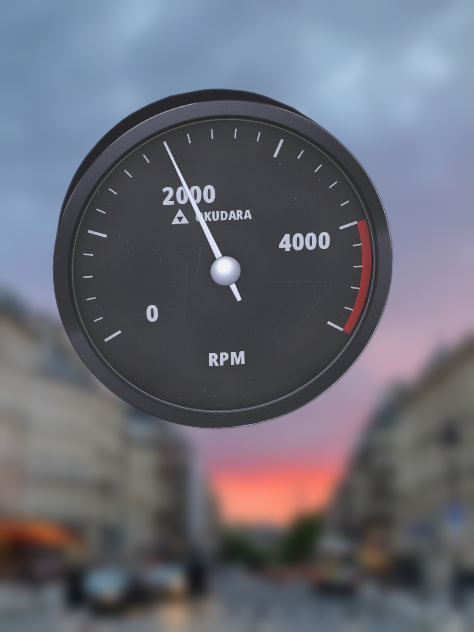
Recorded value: 2000 rpm
